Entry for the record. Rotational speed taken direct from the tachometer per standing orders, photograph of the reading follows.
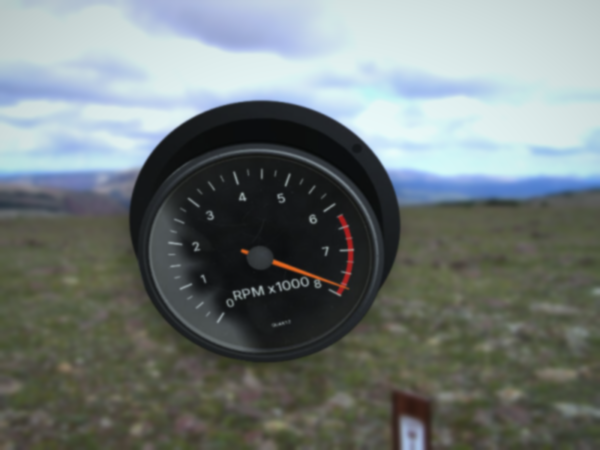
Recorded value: 7750 rpm
